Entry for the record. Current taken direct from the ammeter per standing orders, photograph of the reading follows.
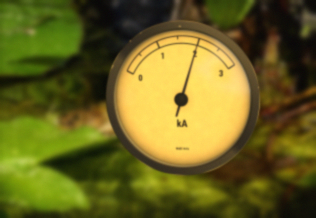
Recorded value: 2 kA
